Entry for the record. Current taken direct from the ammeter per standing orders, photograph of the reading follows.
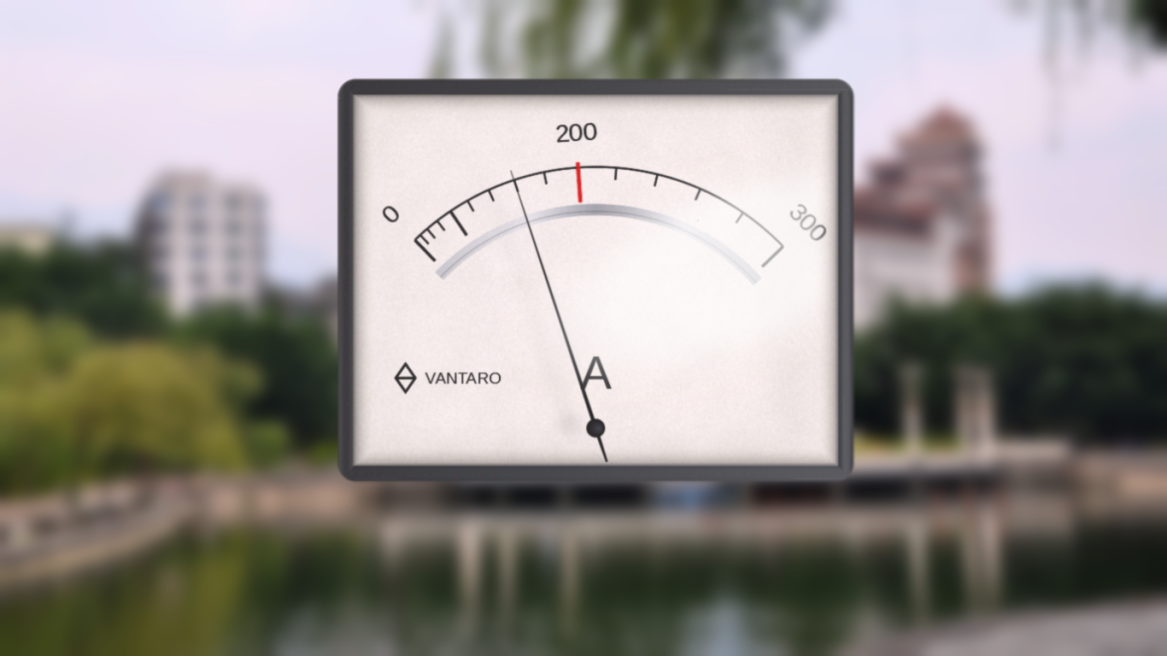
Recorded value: 160 A
